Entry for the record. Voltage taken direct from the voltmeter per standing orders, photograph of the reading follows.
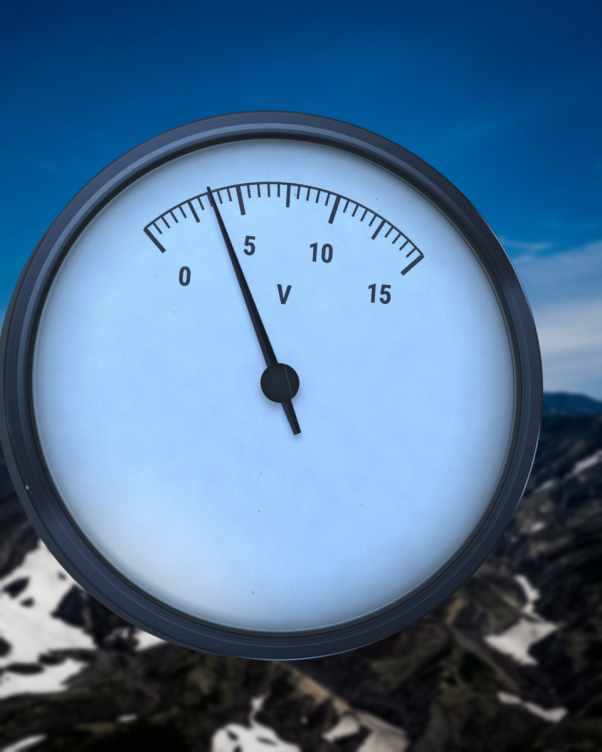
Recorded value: 3.5 V
